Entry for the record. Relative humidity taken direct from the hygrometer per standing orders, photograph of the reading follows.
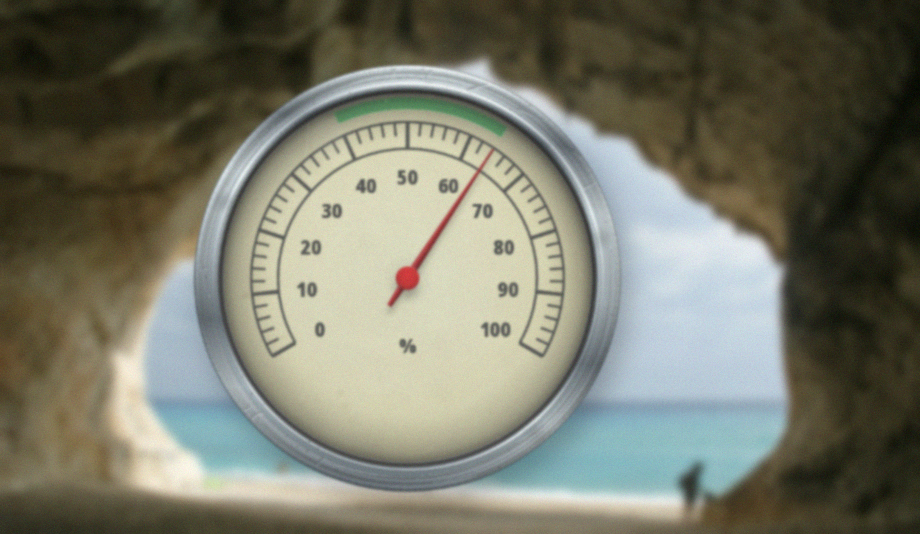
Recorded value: 64 %
